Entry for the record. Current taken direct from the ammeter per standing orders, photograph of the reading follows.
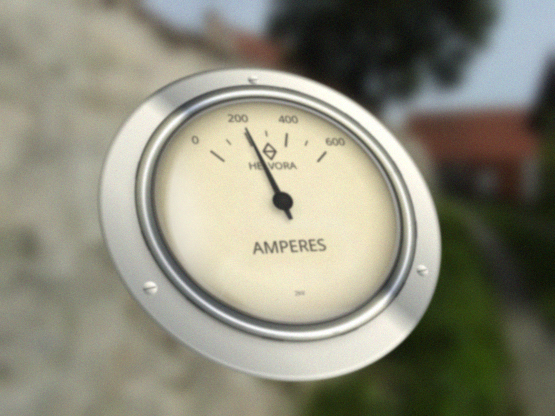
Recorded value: 200 A
